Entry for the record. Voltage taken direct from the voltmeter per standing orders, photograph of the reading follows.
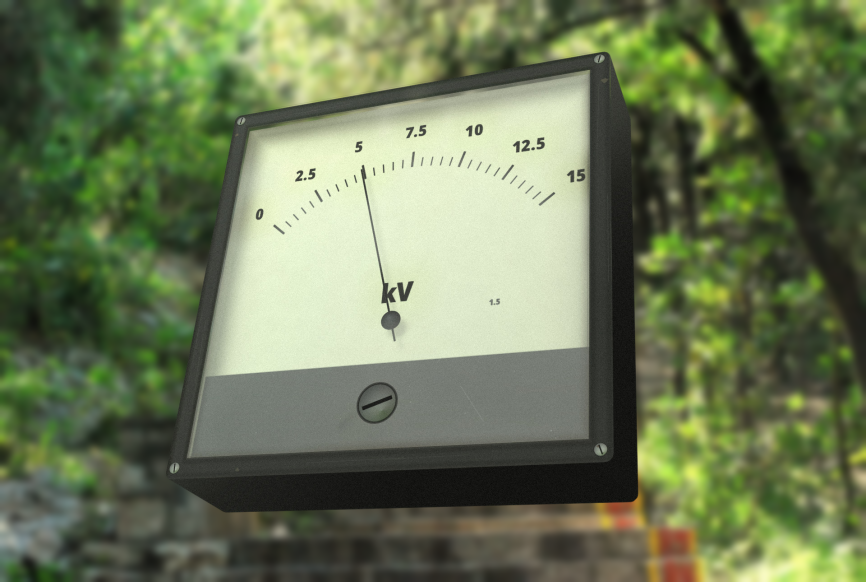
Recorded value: 5 kV
